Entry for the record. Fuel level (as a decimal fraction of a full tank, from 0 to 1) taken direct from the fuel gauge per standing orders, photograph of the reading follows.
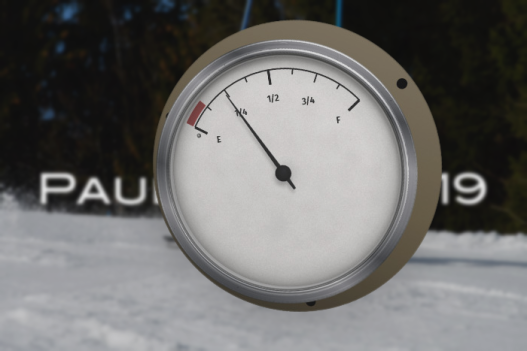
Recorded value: 0.25
